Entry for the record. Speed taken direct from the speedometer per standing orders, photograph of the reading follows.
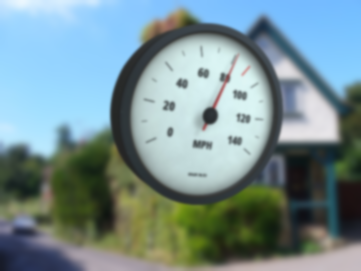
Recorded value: 80 mph
